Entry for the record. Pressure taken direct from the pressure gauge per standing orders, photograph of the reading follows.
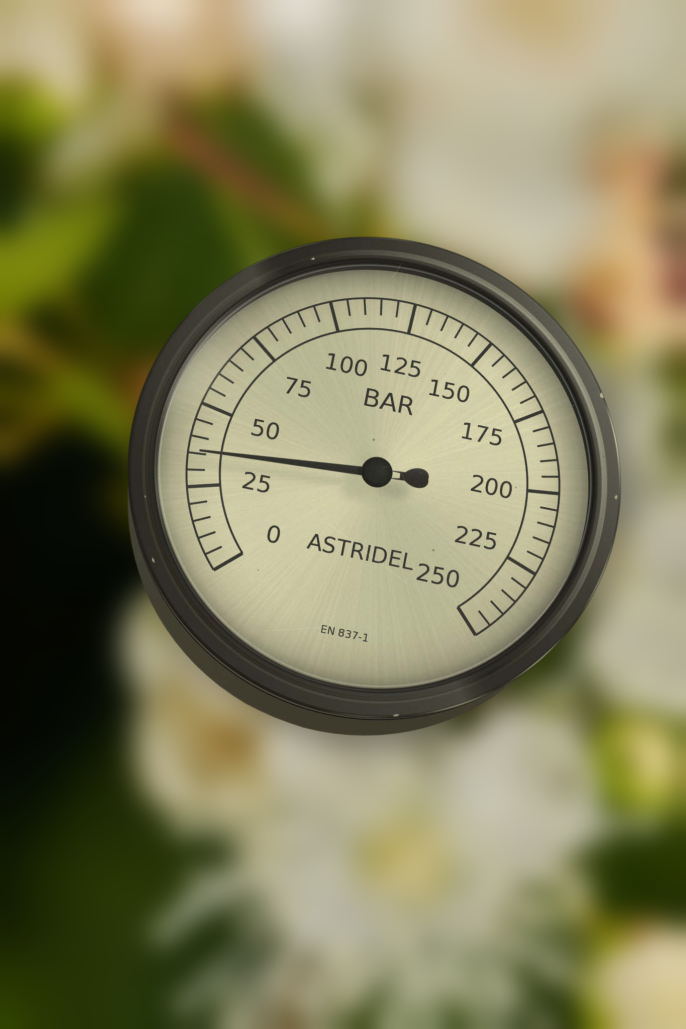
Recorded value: 35 bar
